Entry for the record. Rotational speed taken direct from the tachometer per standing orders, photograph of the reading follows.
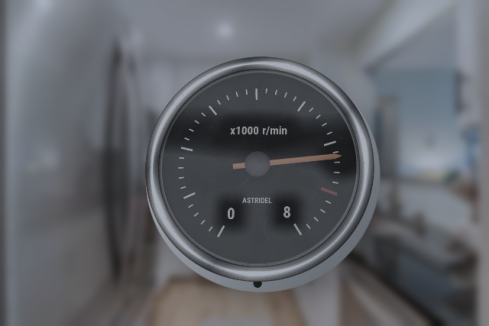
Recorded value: 6300 rpm
